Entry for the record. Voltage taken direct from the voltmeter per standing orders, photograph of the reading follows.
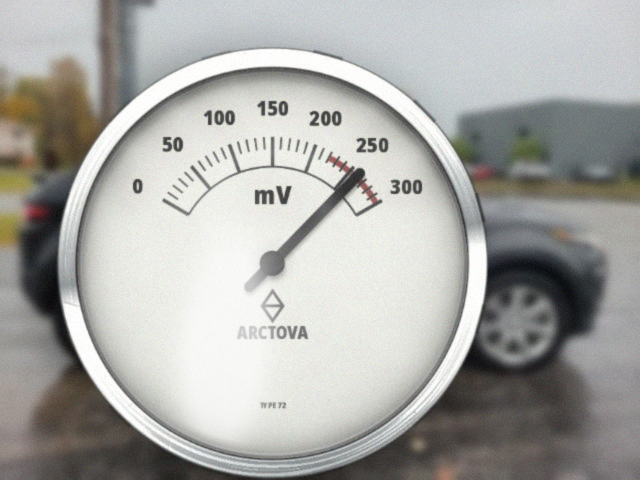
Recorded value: 260 mV
